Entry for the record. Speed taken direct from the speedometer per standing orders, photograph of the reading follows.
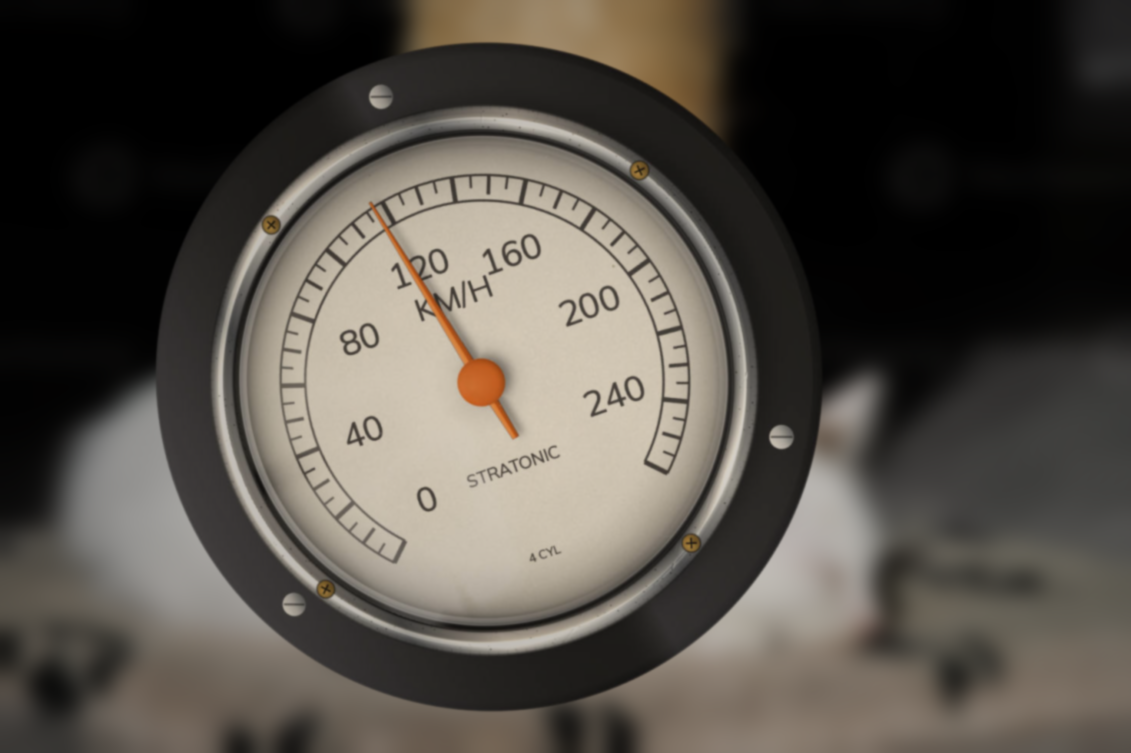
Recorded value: 117.5 km/h
